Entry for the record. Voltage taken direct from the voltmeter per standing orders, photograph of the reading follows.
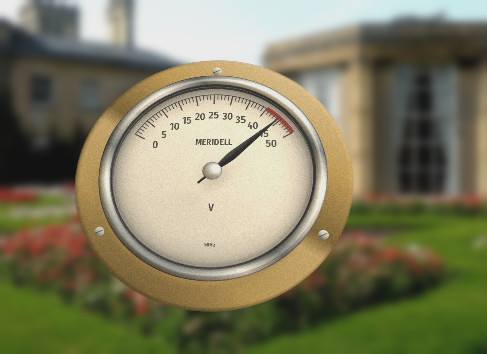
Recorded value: 45 V
